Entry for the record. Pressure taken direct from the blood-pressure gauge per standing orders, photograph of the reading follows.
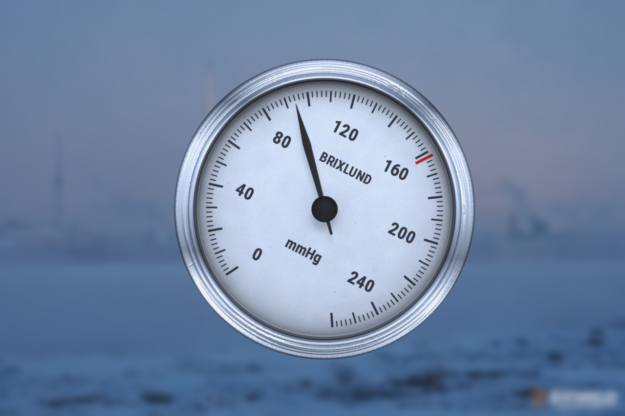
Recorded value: 94 mmHg
